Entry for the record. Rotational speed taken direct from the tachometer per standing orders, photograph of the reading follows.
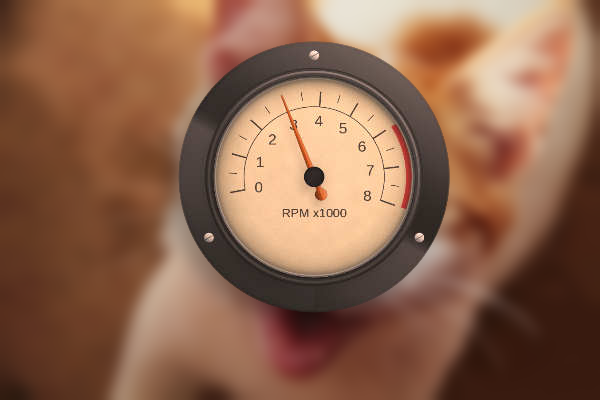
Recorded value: 3000 rpm
